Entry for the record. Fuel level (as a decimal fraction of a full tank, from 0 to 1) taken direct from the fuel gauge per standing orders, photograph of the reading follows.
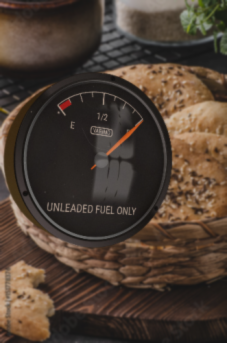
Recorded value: 1
